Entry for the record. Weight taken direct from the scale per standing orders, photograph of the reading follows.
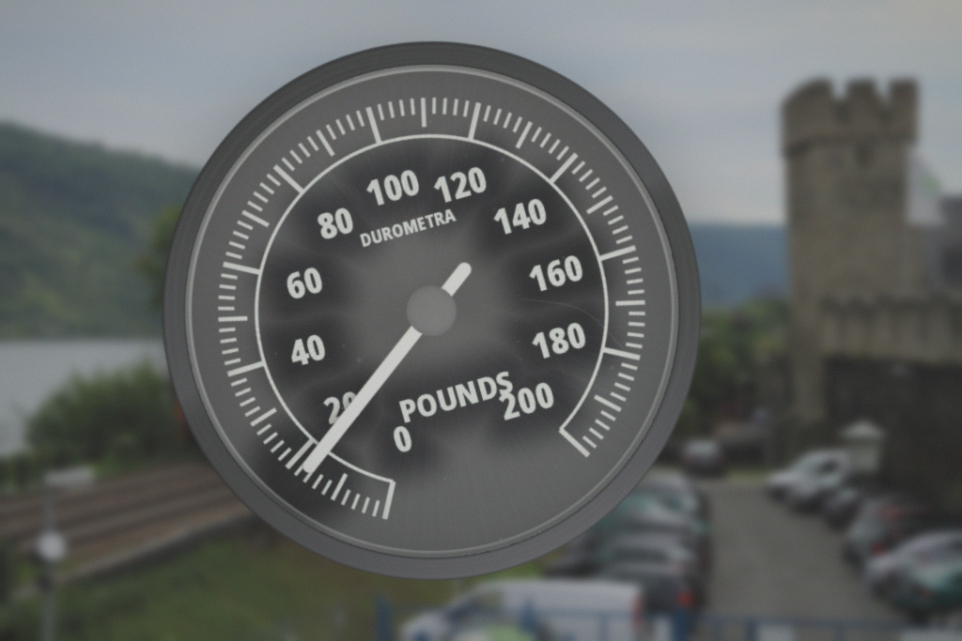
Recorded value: 17 lb
